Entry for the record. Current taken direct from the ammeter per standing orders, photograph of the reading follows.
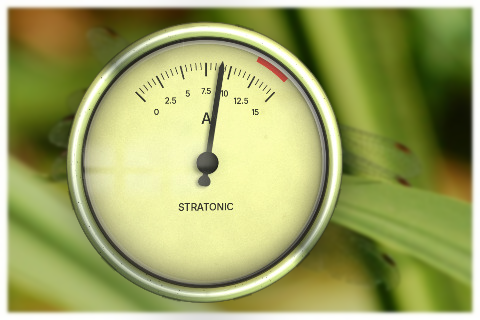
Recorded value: 9 A
